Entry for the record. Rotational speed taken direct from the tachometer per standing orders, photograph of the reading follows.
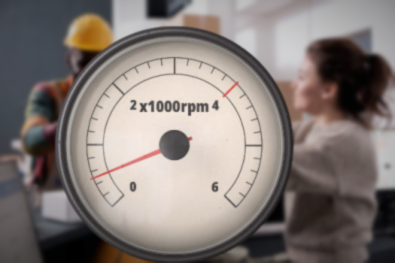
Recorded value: 500 rpm
